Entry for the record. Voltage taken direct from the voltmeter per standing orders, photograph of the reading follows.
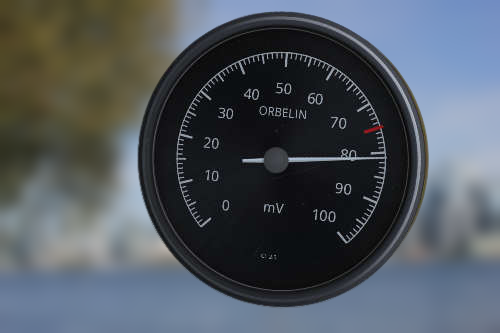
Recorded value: 81 mV
